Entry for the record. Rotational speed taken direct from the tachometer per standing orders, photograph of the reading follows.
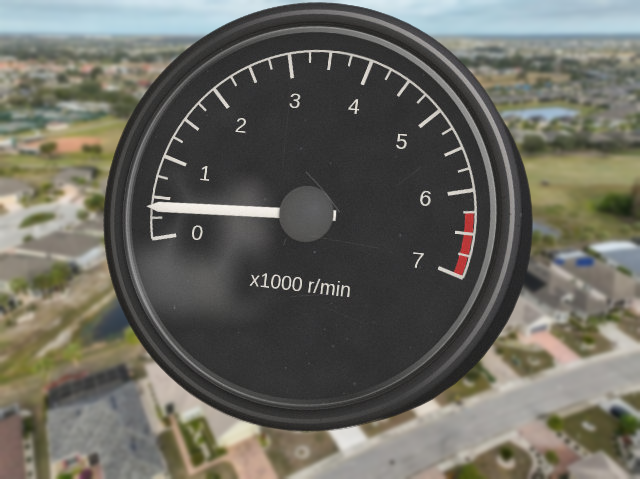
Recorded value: 375 rpm
